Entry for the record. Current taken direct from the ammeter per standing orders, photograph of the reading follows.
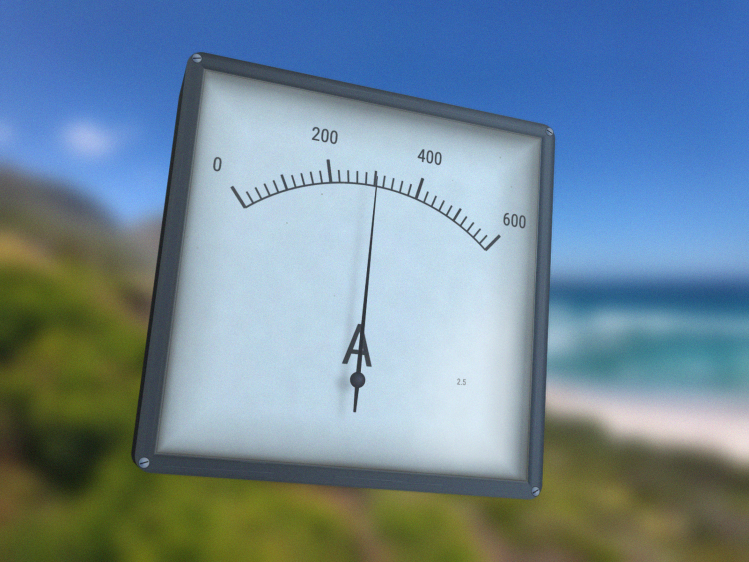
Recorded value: 300 A
